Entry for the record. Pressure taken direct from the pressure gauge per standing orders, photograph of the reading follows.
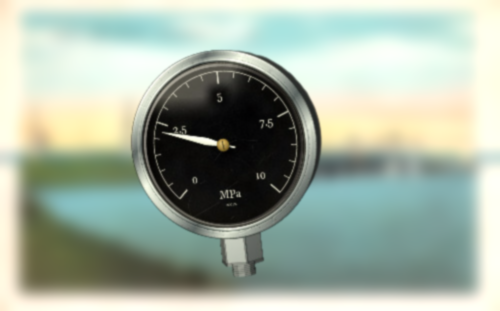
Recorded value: 2.25 MPa
